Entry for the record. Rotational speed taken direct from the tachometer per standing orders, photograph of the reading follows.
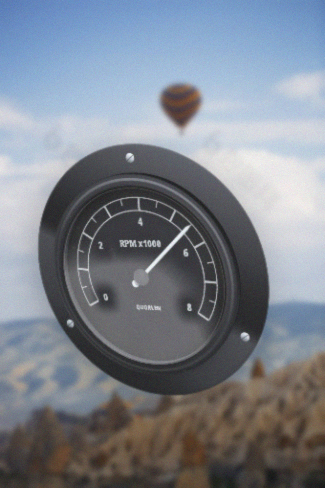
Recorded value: 5500 rpm
